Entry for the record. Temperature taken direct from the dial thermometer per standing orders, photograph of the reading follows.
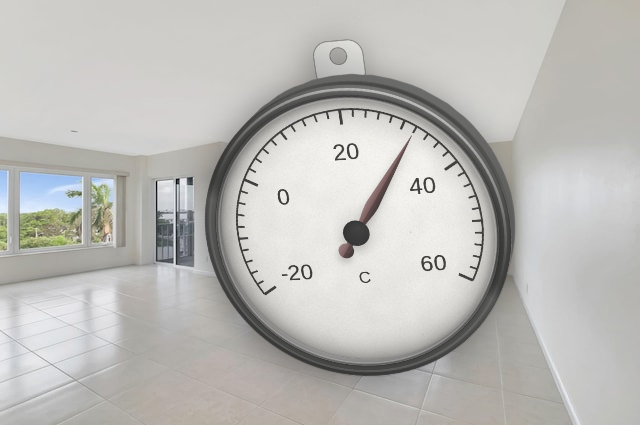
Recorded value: 32 °C
